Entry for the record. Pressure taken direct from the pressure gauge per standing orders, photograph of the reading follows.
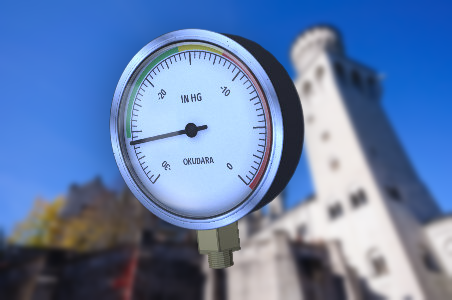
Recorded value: -26 inHg
